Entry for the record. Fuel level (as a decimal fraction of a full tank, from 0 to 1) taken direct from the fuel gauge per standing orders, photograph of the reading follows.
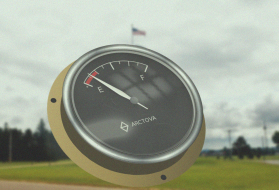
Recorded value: 0.125
